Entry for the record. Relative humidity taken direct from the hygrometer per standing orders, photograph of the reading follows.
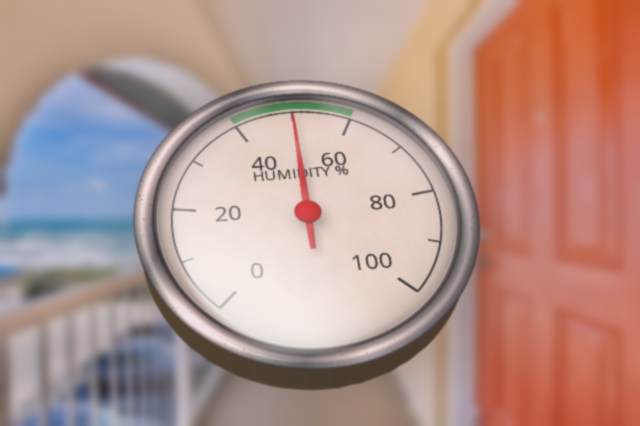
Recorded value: 50 %
